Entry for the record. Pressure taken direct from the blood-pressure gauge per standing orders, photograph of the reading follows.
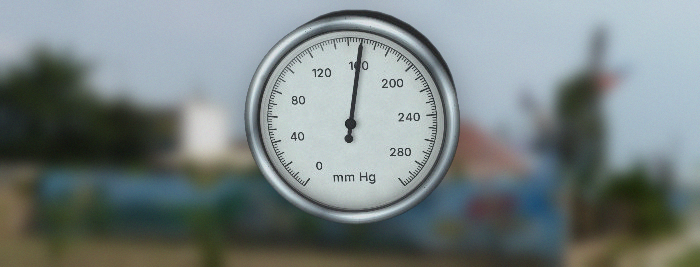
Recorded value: 160 mmHg
